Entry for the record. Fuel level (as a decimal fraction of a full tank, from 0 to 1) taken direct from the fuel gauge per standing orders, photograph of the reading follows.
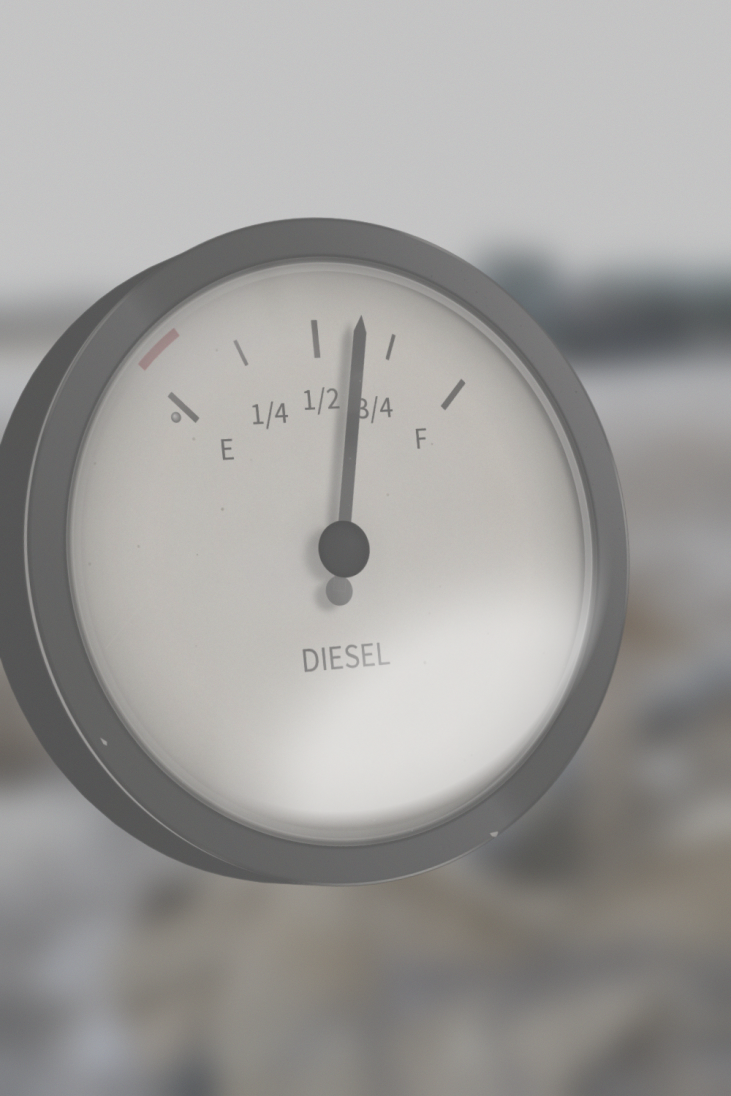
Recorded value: 0.625
